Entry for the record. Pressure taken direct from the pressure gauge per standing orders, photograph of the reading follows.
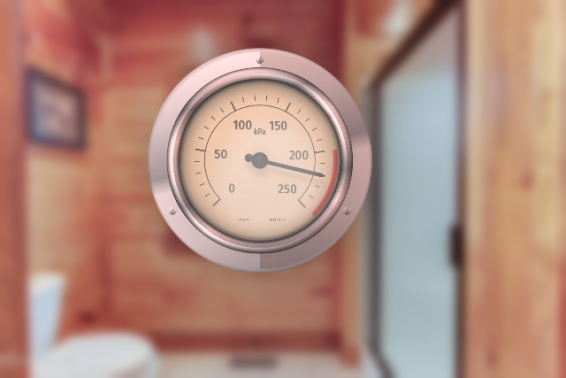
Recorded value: 220 kPa
